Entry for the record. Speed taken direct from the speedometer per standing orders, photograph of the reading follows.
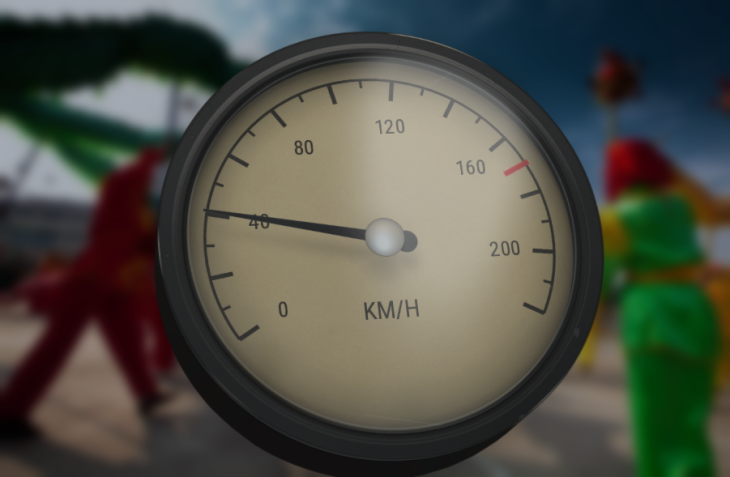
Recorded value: 40 km/h
